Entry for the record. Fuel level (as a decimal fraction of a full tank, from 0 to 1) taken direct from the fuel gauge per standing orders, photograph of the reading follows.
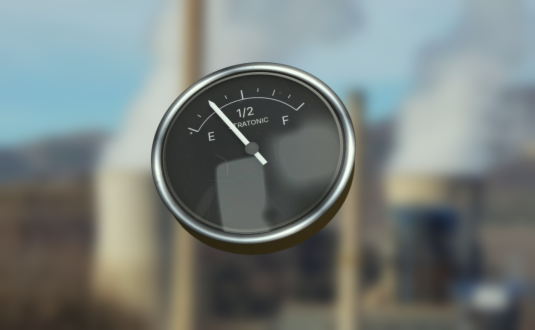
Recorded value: 0.25
